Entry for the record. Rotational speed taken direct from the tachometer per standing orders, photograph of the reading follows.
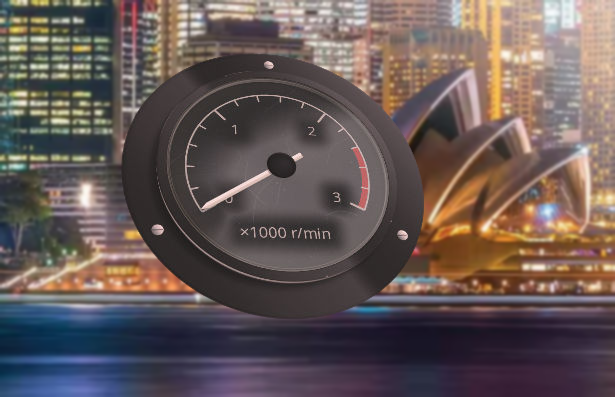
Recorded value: 0 rpm
